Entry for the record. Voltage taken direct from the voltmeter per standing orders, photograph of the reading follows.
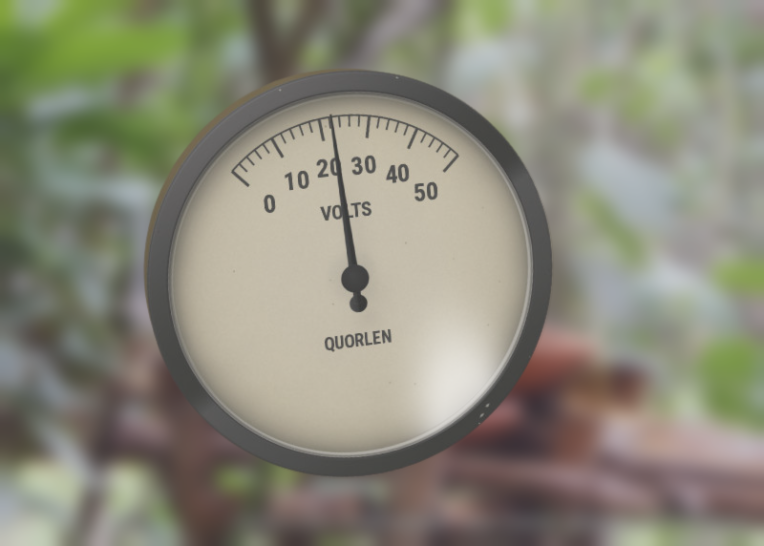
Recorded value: 22 V
